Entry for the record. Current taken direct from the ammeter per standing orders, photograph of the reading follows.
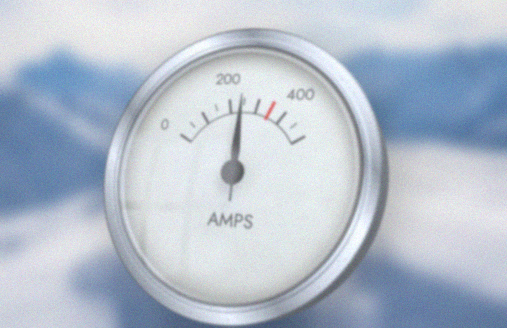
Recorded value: 250 A
